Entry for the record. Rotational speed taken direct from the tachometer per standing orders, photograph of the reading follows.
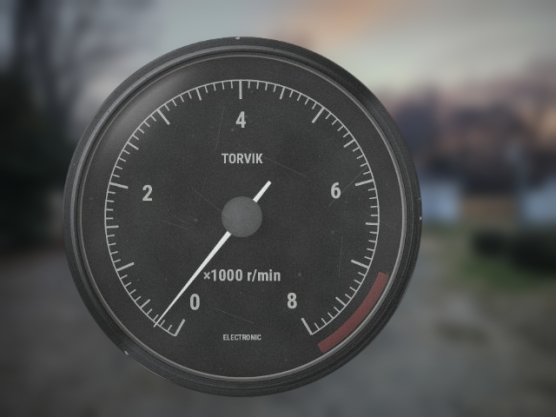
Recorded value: 250 rpm
